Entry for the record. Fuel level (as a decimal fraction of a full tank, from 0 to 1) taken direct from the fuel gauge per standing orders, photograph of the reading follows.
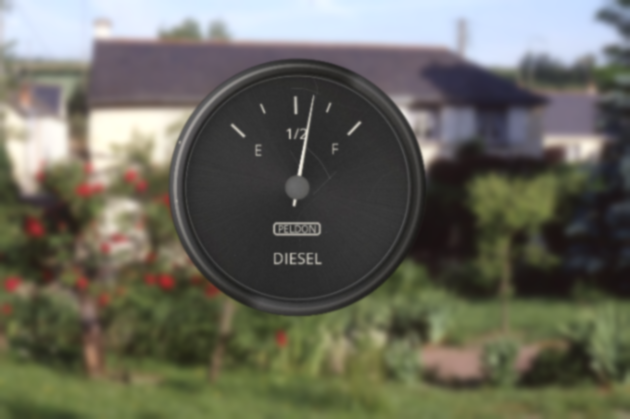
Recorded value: 0.625
